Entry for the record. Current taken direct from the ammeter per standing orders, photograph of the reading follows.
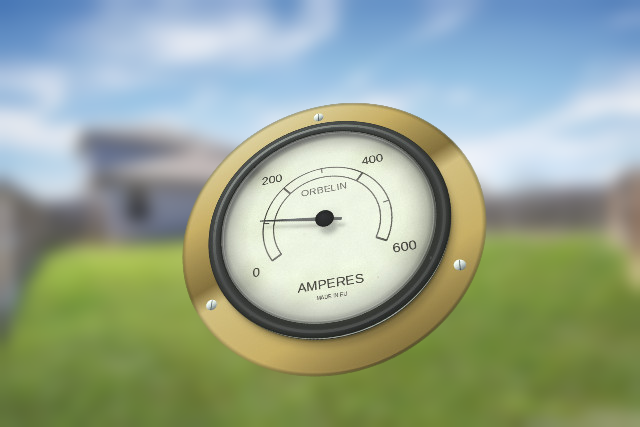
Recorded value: 100 A
